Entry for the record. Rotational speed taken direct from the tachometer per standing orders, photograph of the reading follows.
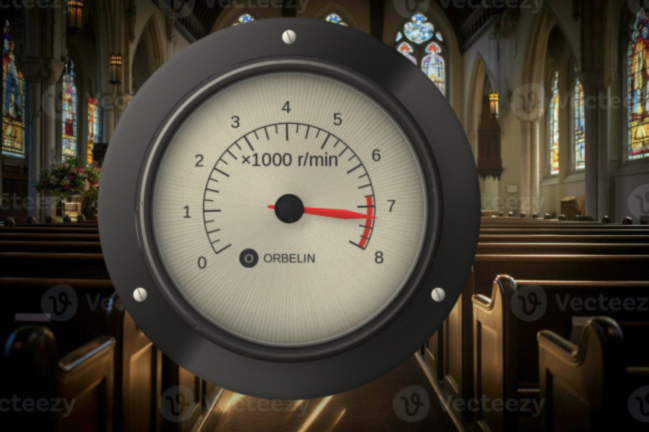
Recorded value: 7250 rpm
